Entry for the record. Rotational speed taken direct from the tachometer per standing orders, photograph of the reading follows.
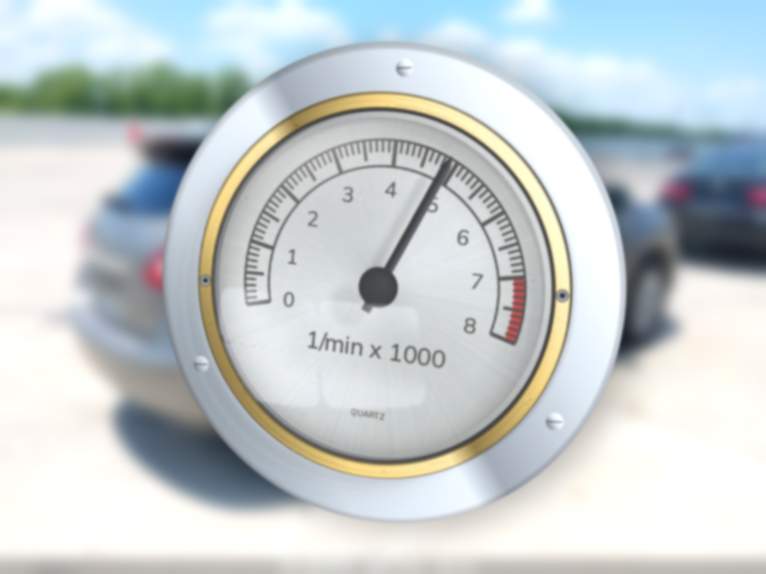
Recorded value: 4900 rpm
